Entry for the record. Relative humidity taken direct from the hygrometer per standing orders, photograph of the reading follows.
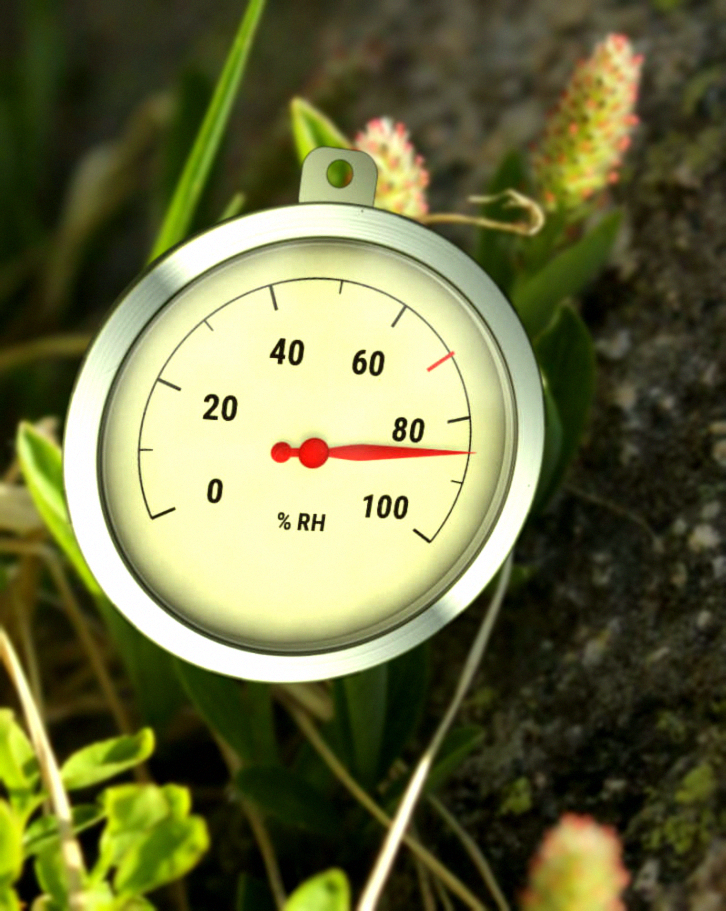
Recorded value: 85 %
